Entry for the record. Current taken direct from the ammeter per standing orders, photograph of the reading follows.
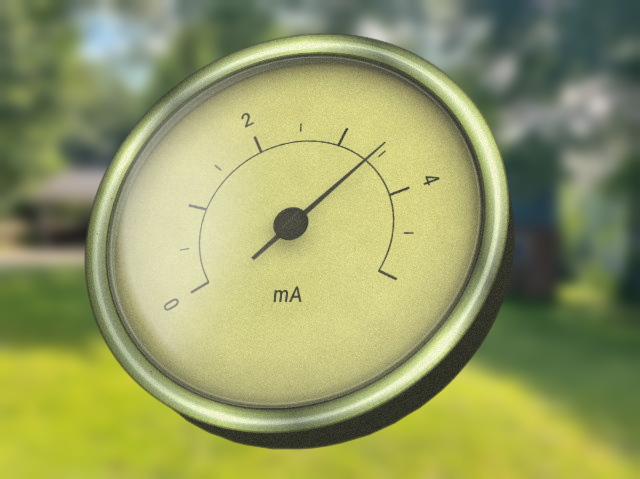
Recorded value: 3.5 mA
